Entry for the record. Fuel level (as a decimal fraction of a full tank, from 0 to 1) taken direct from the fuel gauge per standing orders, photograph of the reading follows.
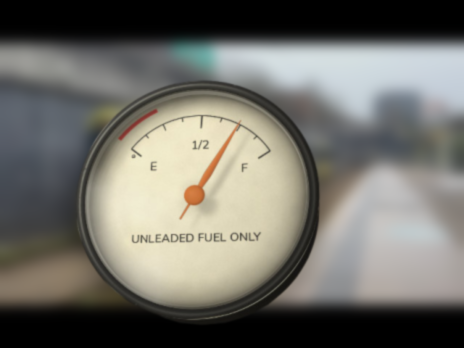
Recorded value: 0.75
